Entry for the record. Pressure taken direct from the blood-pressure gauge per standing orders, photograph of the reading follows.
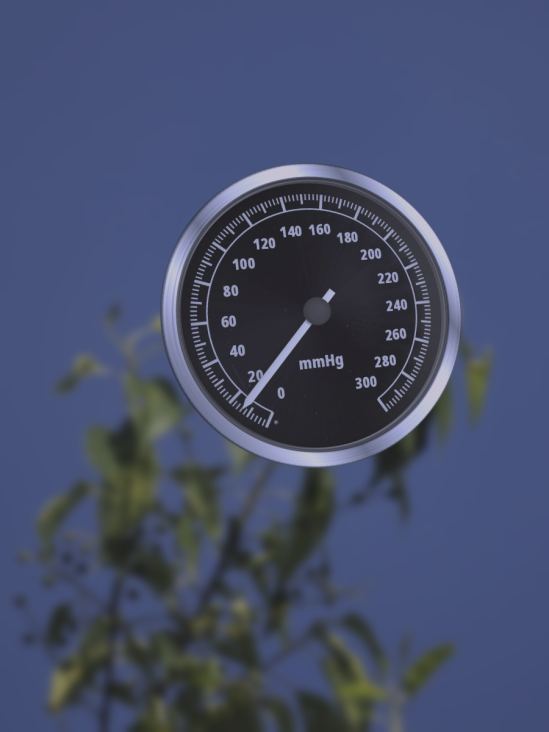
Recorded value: 14 mmHg
